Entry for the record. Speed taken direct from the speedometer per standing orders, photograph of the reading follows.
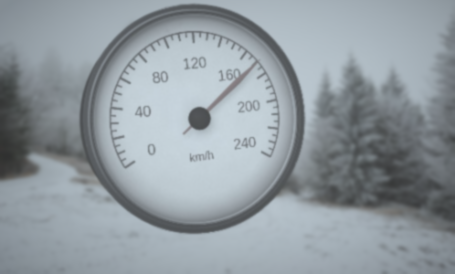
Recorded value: 170 km/h
